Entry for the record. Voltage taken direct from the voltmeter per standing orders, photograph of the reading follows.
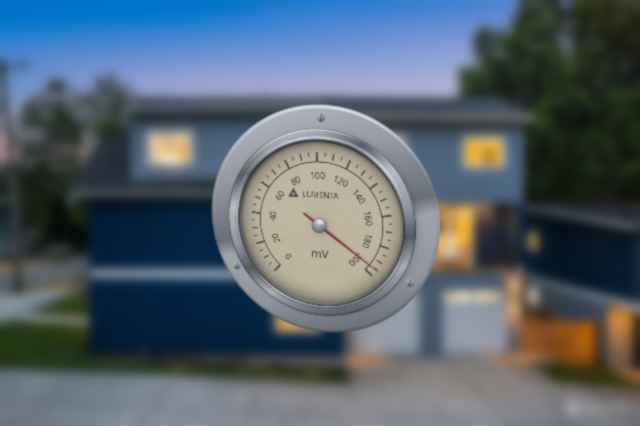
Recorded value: 195 mV
